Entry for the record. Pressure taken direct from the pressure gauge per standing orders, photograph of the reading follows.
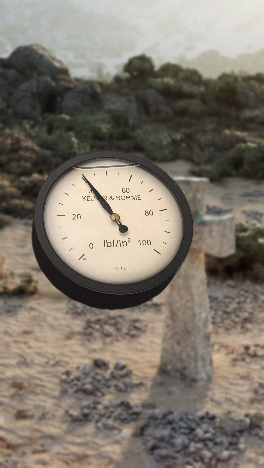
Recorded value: 40 psi
